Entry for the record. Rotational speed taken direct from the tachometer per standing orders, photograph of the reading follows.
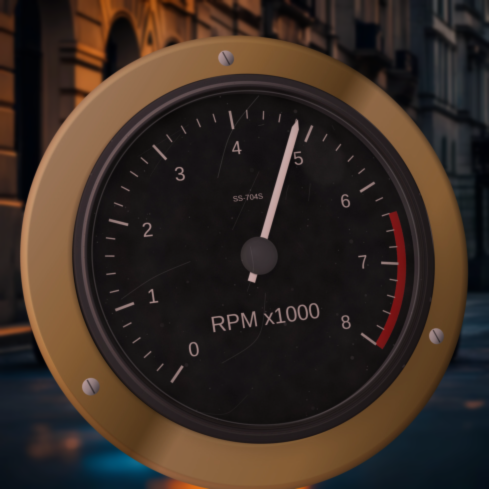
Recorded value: 4800 rpm
